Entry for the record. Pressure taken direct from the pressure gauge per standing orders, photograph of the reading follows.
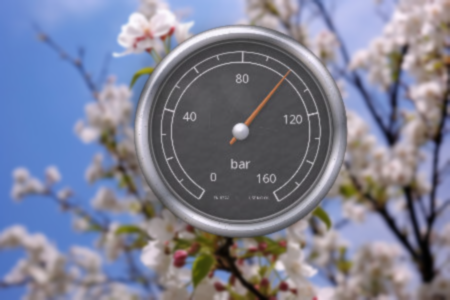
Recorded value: 100 bar
